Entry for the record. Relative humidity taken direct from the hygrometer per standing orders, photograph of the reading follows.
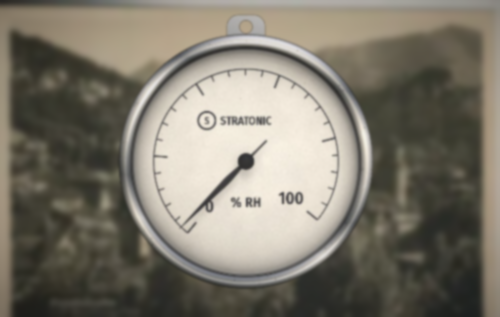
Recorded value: 2 %
